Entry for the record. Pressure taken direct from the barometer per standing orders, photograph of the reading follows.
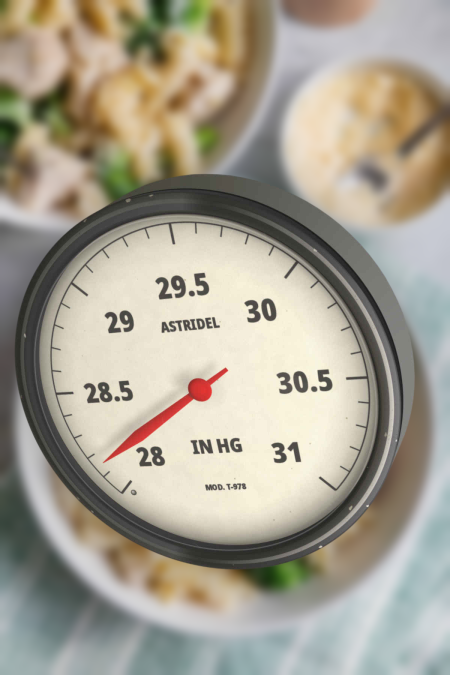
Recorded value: 28.15 inHg
